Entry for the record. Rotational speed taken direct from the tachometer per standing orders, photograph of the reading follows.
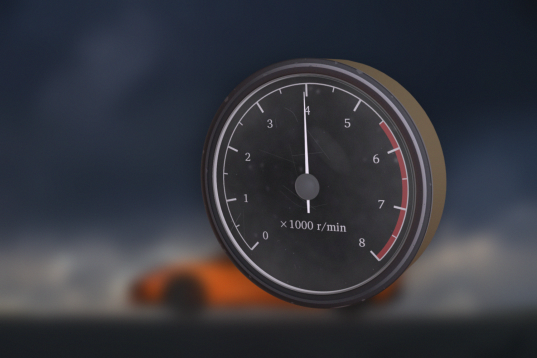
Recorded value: 4000 rpm
